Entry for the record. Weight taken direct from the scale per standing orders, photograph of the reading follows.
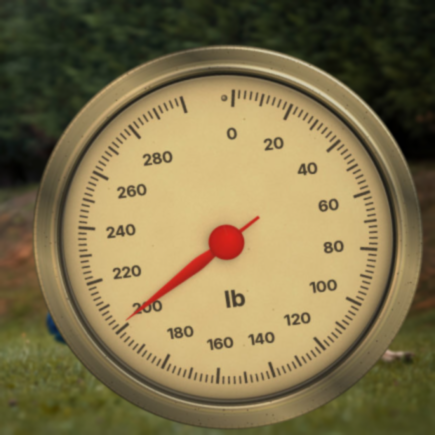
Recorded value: 202 lb
